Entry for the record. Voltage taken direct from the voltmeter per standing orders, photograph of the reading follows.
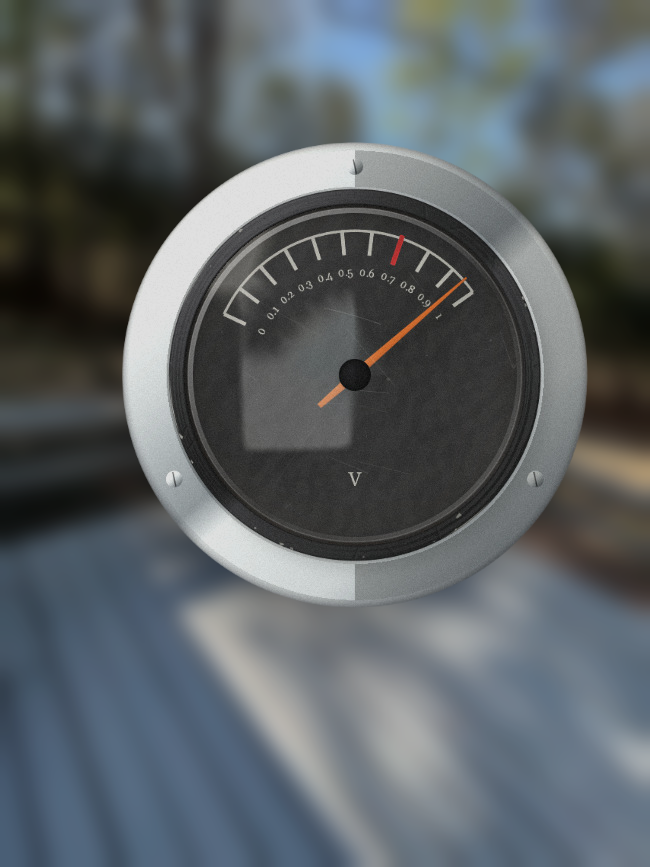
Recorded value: 0.95 V
